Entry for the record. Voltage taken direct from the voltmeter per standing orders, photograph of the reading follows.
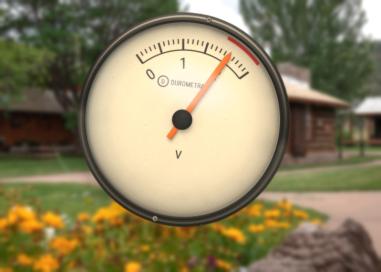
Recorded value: 2 V
